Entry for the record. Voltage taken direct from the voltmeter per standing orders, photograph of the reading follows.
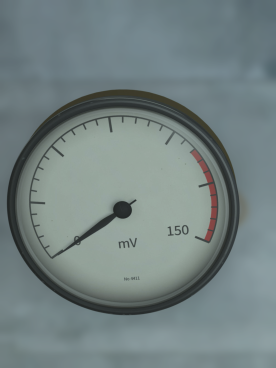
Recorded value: 0 mV
